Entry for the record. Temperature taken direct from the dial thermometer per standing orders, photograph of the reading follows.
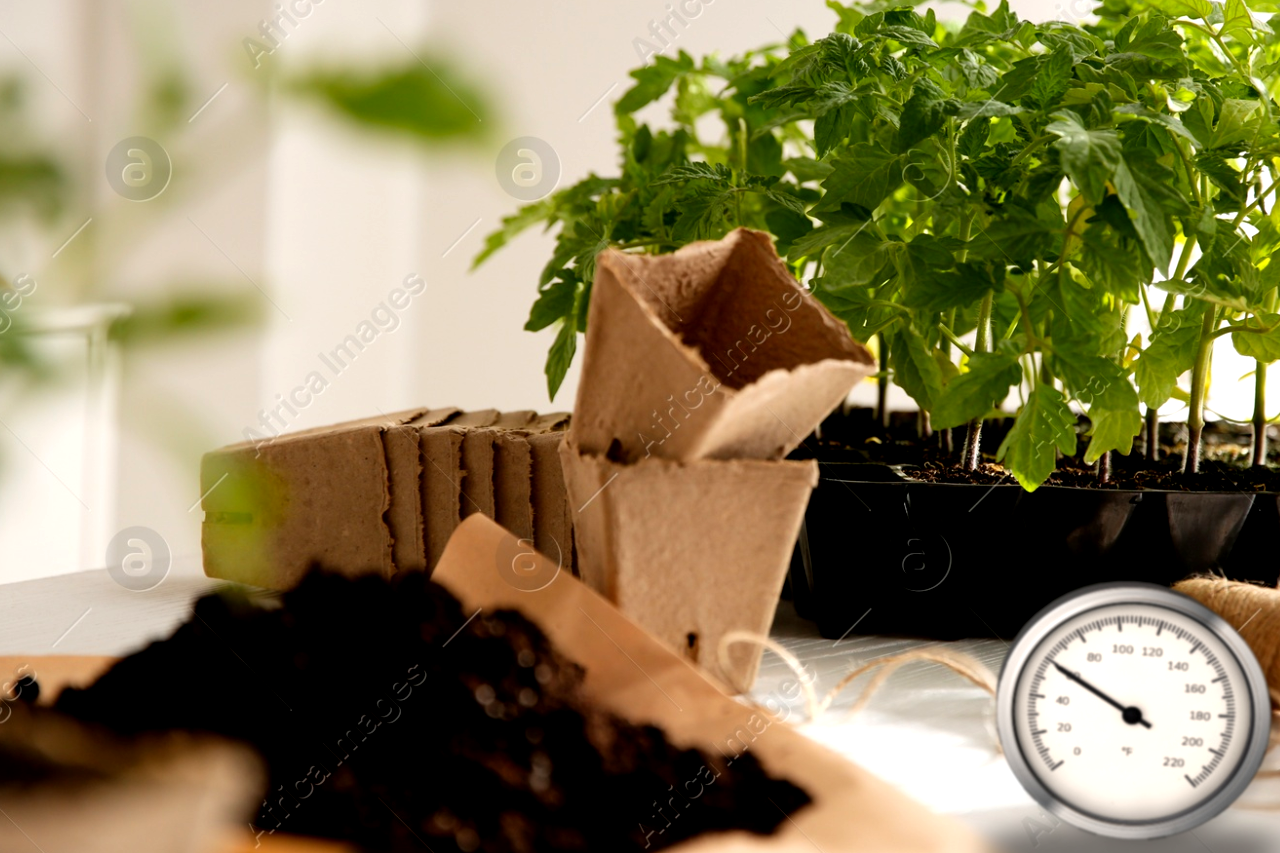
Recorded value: 60 °F
